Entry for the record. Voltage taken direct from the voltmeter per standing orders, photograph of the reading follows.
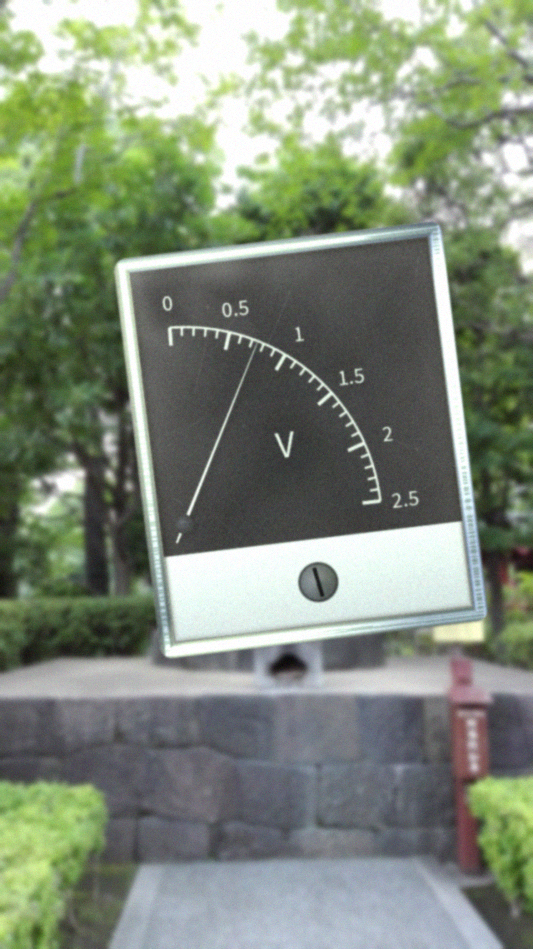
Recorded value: 0.75 V
